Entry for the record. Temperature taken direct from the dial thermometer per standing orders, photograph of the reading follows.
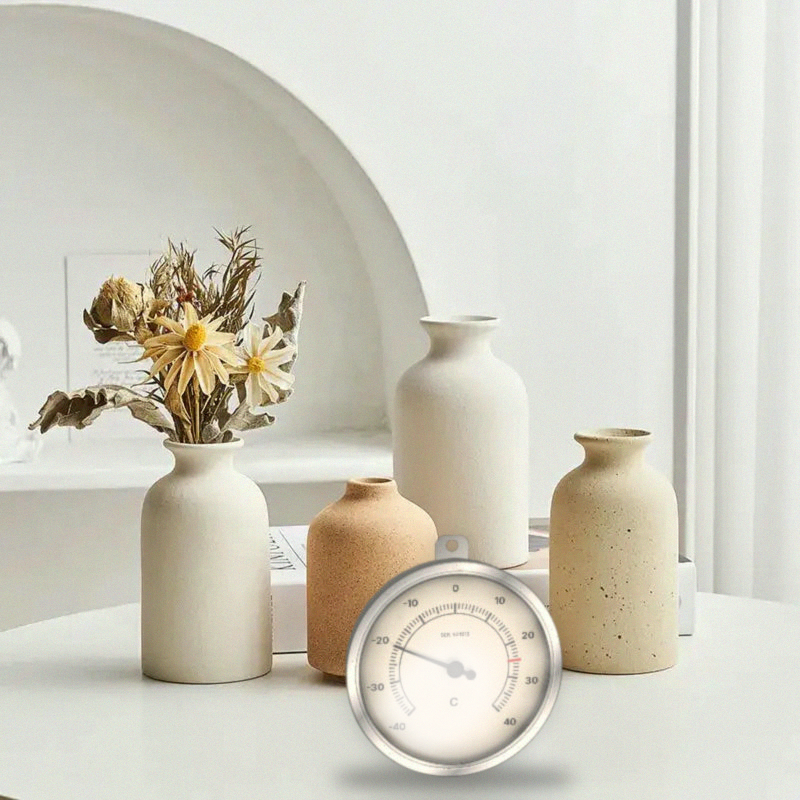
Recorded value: -20 °C
